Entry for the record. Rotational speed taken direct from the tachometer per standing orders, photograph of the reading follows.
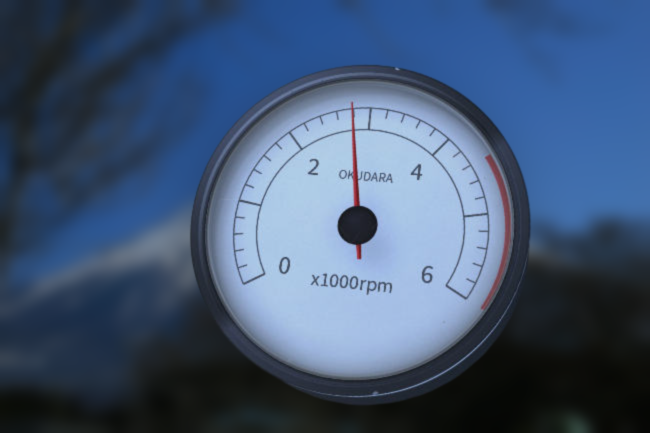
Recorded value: 2800 rpm
